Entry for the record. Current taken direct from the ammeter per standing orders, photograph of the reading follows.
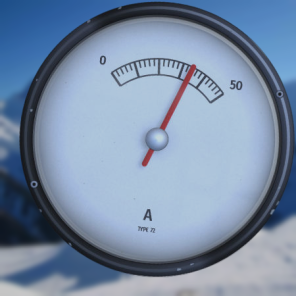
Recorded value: 34 A
